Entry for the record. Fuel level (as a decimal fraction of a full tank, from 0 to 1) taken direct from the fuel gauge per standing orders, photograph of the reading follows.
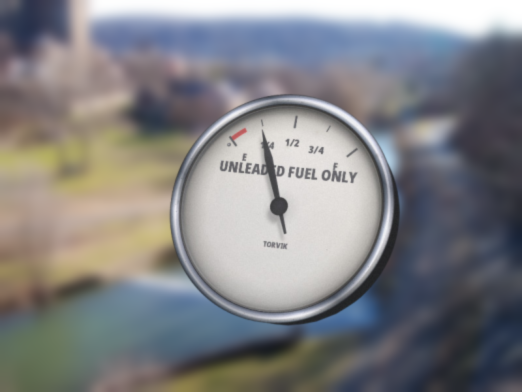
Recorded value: 0.25
